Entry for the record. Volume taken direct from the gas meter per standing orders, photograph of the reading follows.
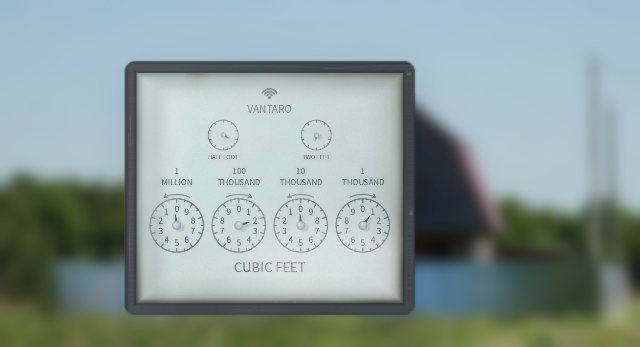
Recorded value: 20100 ft³
